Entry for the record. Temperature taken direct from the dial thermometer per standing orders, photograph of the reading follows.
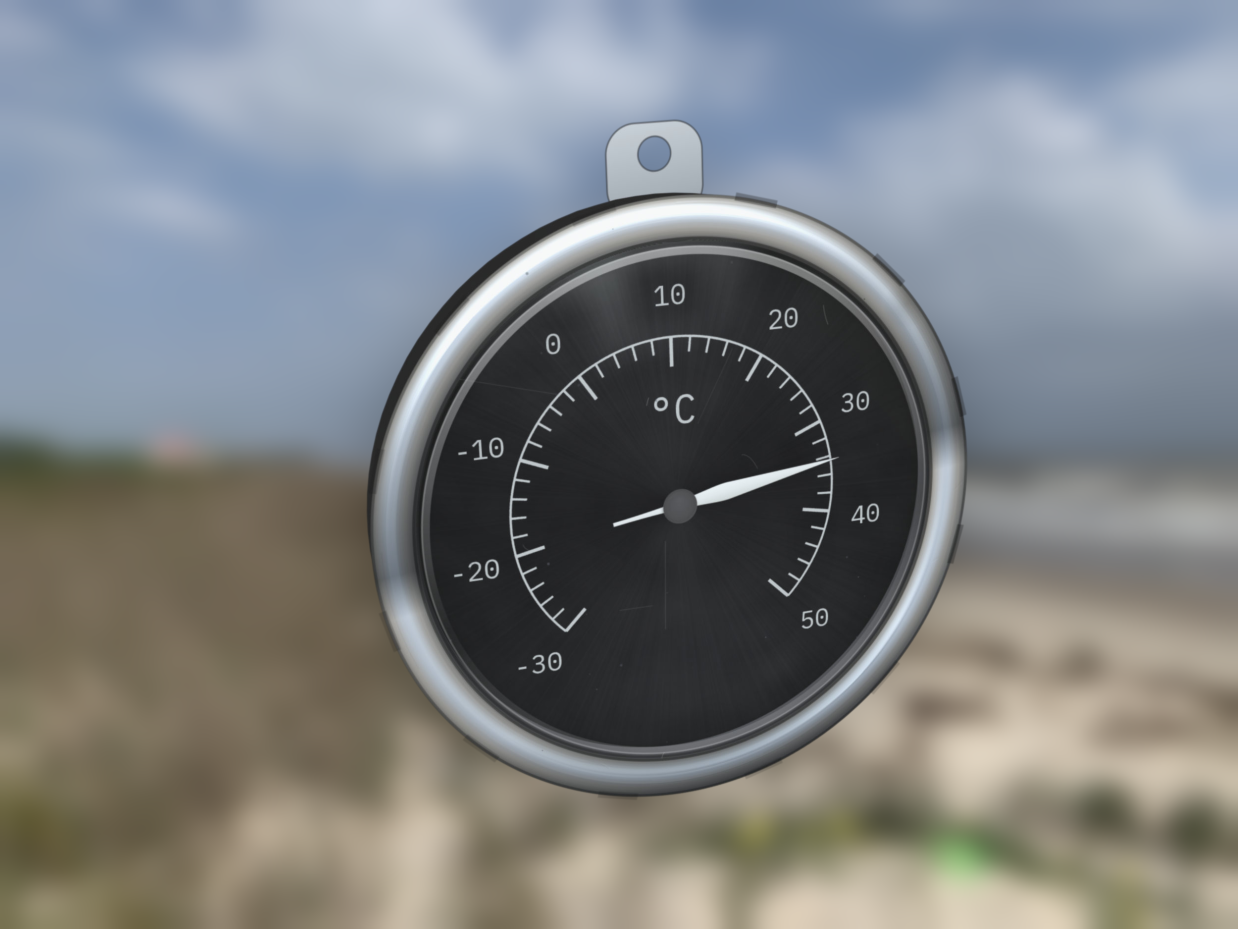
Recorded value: 34 °C
